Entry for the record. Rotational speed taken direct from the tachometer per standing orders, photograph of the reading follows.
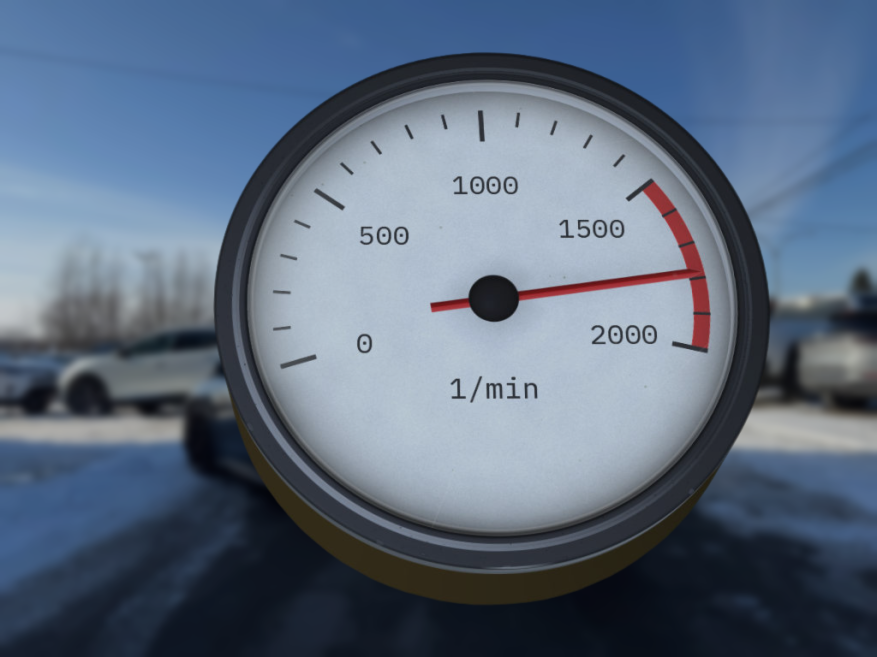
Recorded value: 1800 rpm
